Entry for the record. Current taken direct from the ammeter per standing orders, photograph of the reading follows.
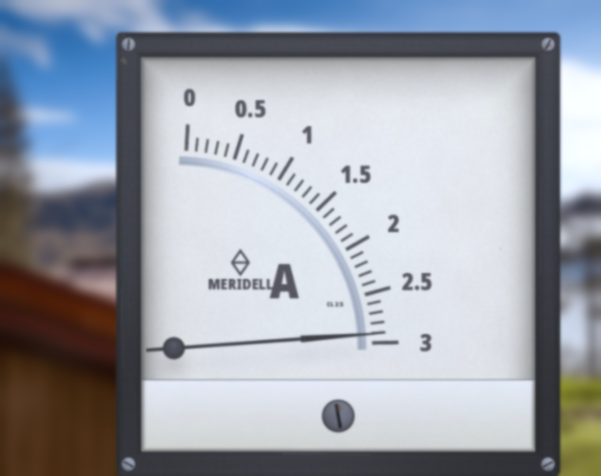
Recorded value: 2.9 A
